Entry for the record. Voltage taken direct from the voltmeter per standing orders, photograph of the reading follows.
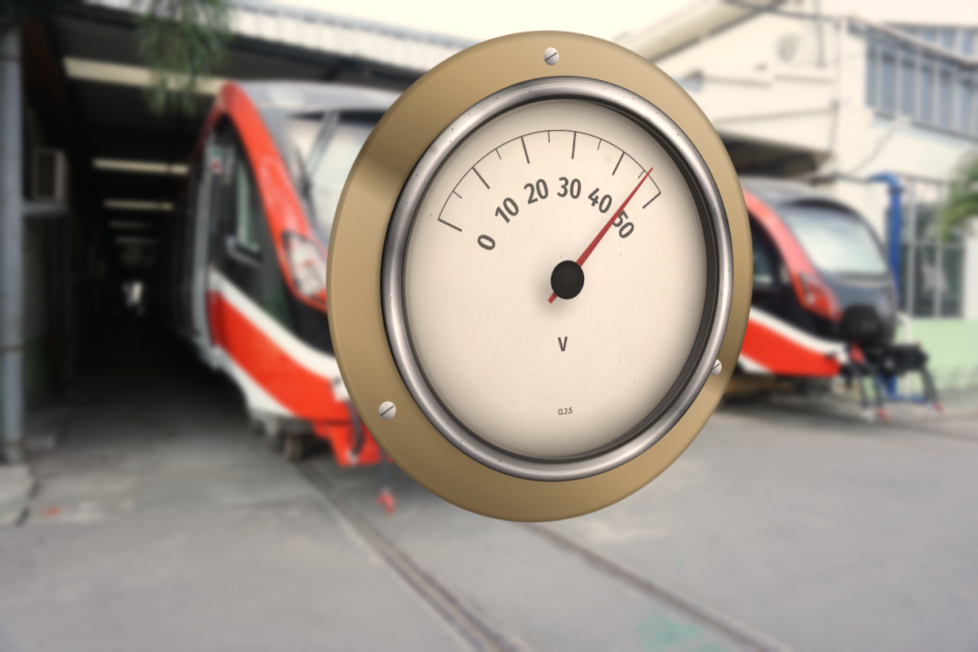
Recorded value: 45 V
